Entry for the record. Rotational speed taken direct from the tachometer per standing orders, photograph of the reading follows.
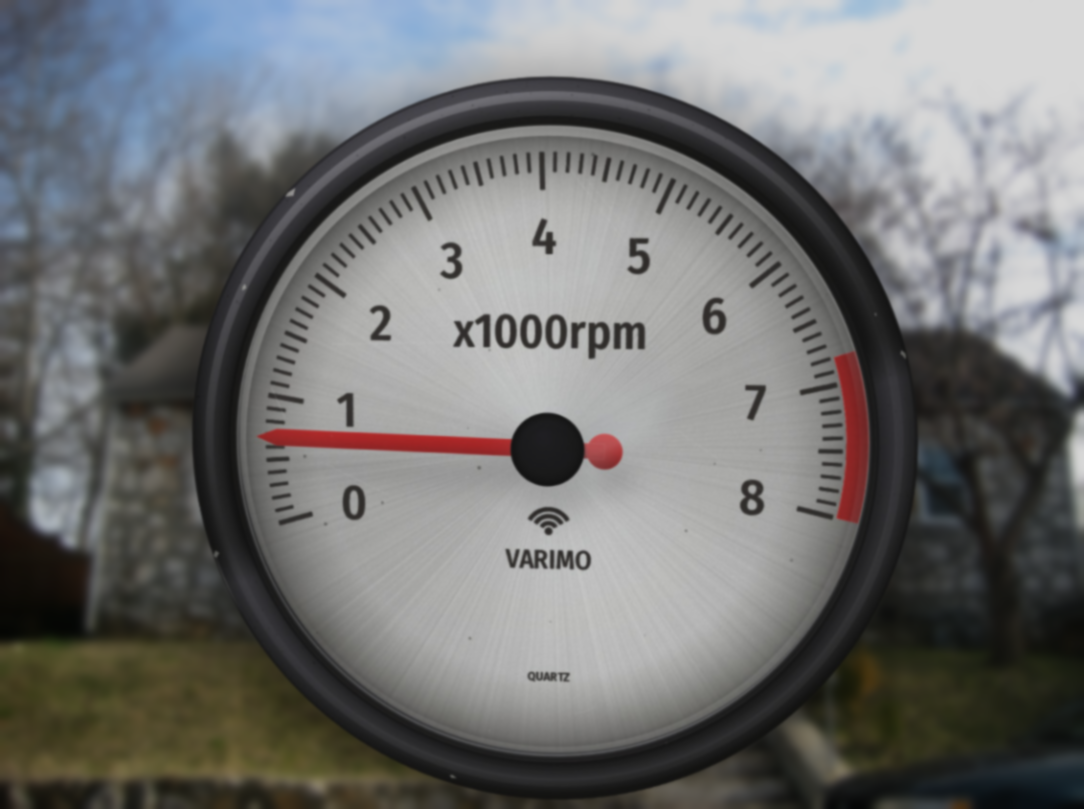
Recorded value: 700 rpm
